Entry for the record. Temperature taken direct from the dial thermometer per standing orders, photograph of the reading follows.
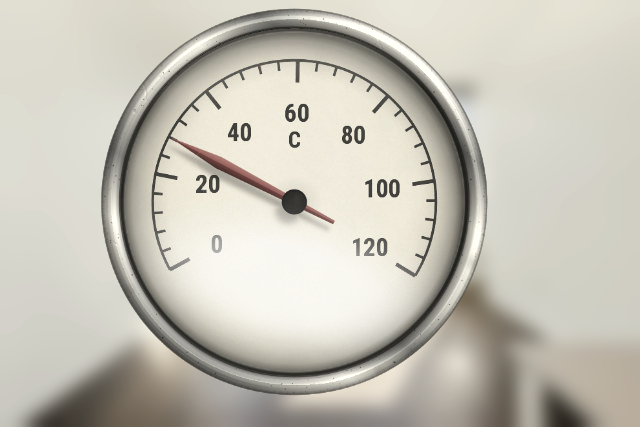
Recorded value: 28 °C
